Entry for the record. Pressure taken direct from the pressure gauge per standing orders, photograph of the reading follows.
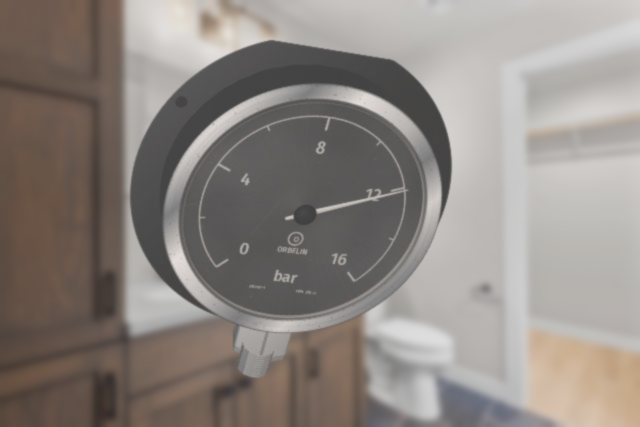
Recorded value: 12 bar
